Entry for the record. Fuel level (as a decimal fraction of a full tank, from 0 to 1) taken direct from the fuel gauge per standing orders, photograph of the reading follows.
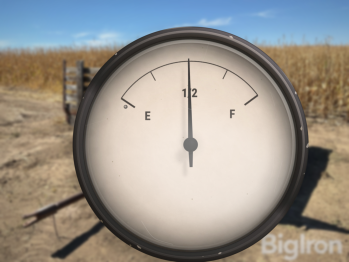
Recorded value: 0.5
